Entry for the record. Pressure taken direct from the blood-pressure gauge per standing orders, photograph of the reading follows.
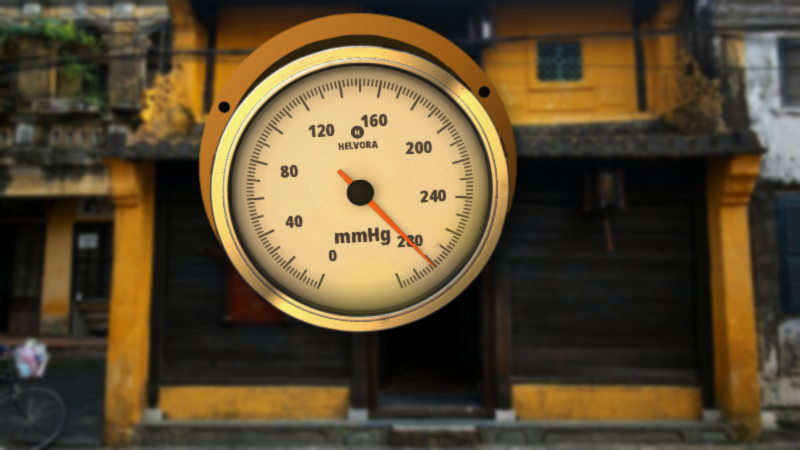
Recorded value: 280 mmHg
